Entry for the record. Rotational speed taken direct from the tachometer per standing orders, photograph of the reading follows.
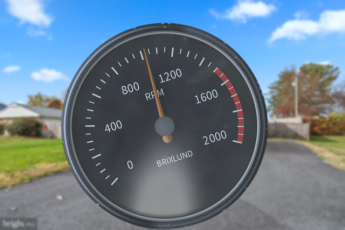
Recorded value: 1025 rpm
